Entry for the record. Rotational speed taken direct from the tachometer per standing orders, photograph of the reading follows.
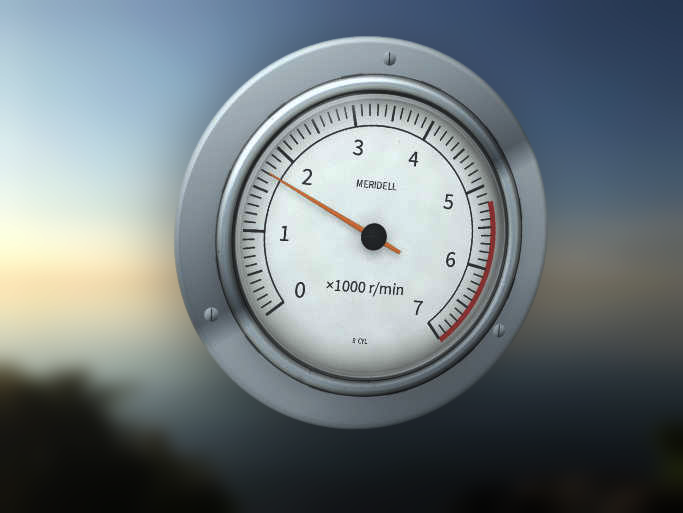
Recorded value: 1700 rpm
